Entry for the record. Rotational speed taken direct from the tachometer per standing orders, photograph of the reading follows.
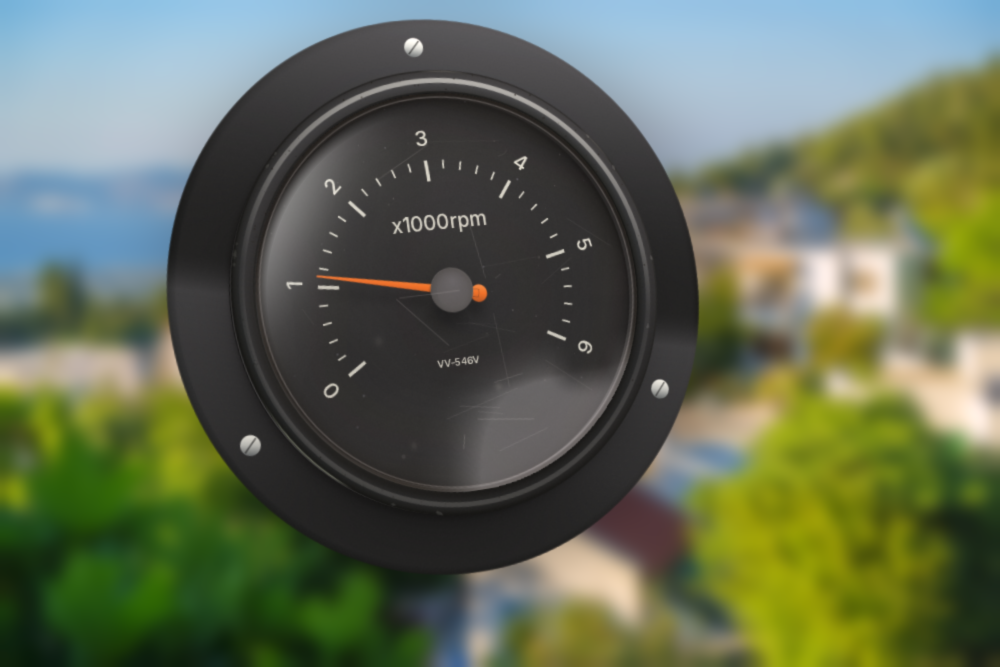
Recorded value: 1100 rpm
